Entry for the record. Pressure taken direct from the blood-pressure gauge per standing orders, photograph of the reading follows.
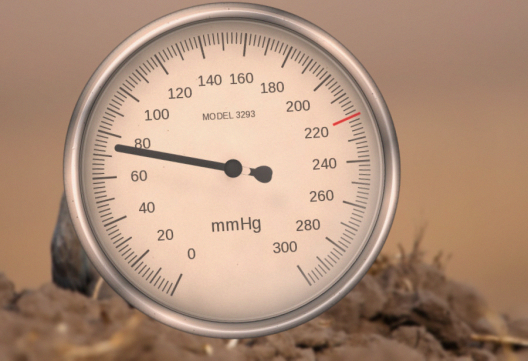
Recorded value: 74 mmHg
